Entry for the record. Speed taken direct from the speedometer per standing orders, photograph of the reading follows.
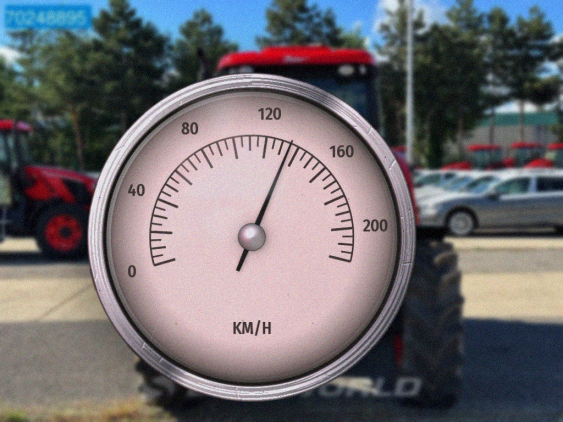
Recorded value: 135 km/h
